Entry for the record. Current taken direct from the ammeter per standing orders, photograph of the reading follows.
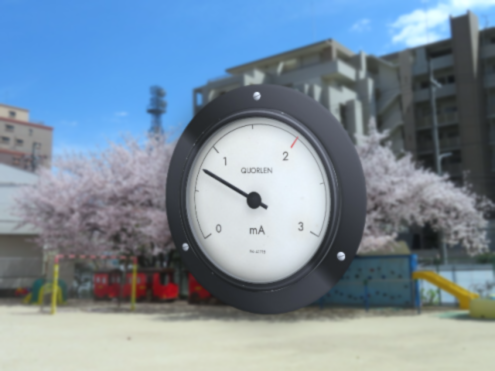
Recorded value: 0.75 mA
